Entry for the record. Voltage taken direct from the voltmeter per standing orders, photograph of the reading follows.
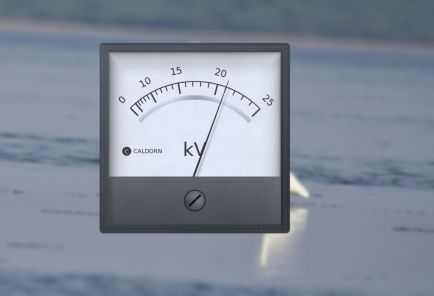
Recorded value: 21 kV
